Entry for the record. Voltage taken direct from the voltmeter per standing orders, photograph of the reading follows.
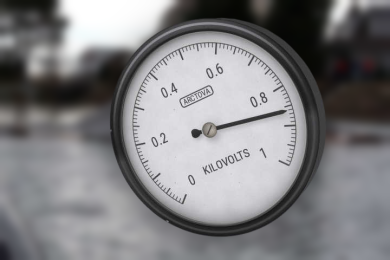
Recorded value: 0.86 kV
